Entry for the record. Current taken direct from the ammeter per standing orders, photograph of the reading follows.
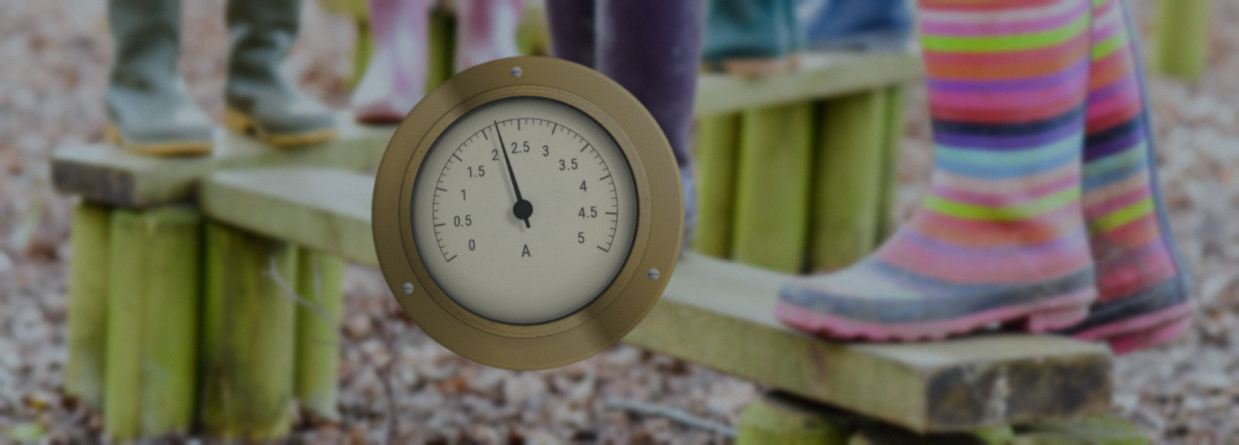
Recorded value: 2.2 A
